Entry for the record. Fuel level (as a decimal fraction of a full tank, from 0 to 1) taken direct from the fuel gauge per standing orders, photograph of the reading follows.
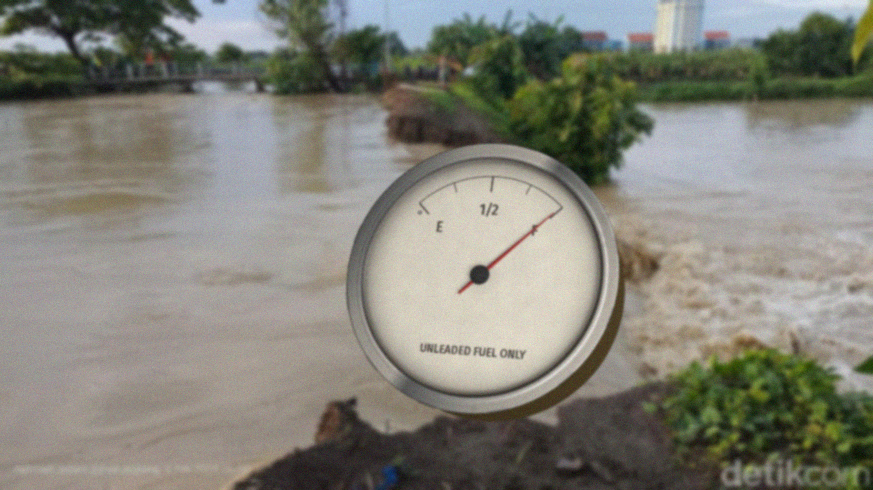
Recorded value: 1
